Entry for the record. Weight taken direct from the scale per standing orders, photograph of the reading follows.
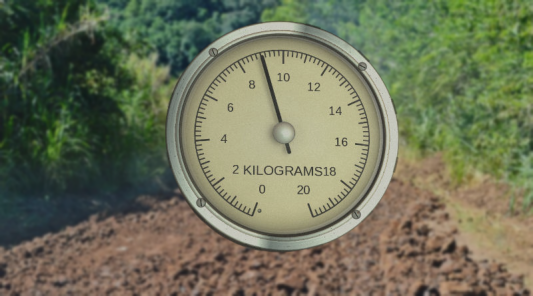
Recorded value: 9 kg
